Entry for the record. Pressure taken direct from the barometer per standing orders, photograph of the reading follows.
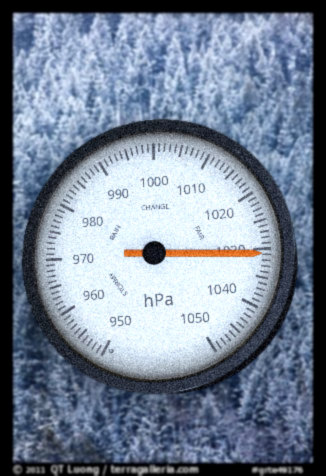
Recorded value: 1031 hPa
